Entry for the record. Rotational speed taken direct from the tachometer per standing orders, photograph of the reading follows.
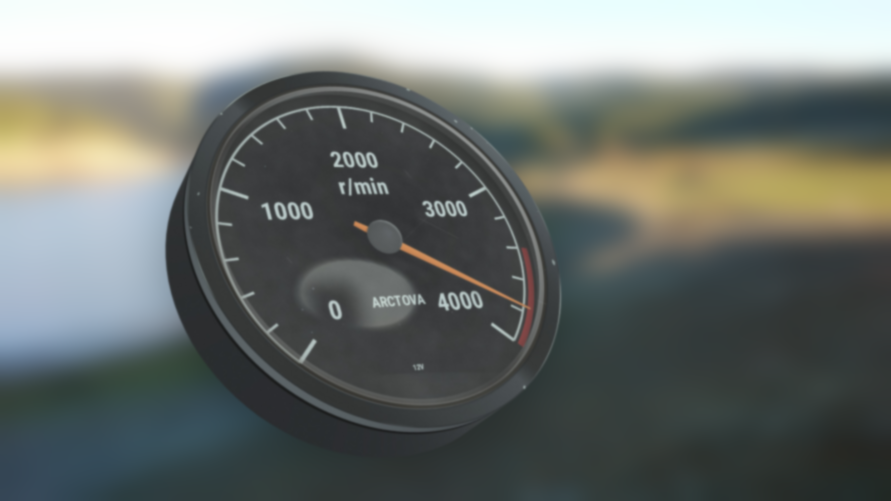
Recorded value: 3800 rpm
